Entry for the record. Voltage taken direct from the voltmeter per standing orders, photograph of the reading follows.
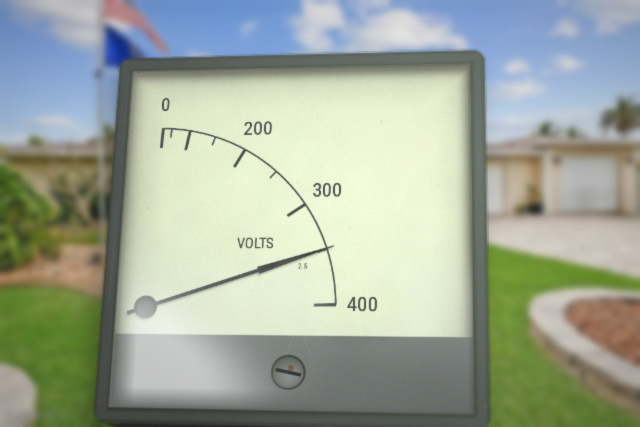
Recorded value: 350 V
